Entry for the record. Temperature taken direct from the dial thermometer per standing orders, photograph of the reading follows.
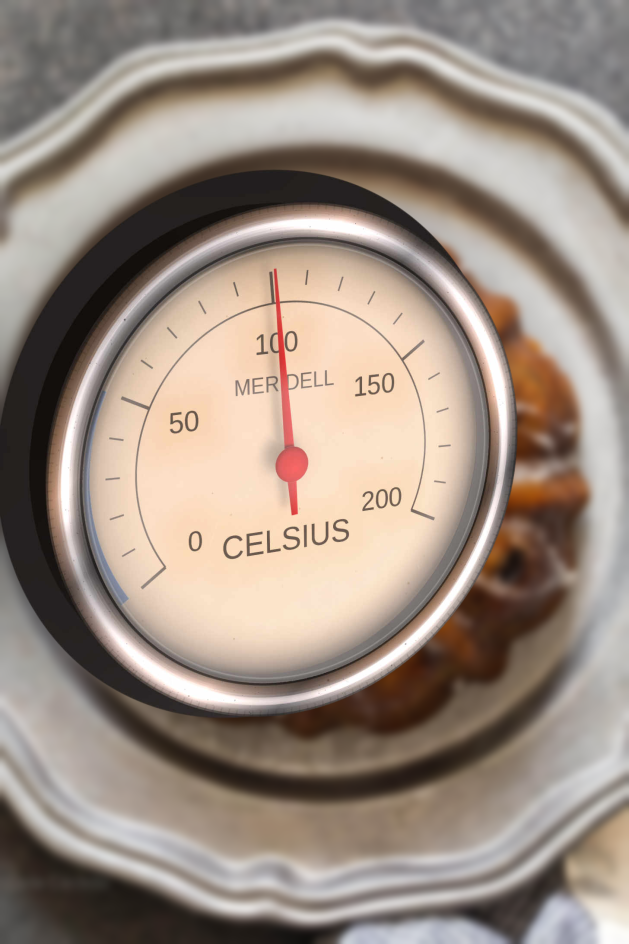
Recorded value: 100 °C
